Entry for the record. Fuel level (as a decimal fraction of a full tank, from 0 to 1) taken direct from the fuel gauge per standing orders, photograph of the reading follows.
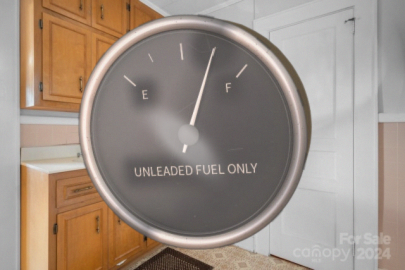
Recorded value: 0.75
